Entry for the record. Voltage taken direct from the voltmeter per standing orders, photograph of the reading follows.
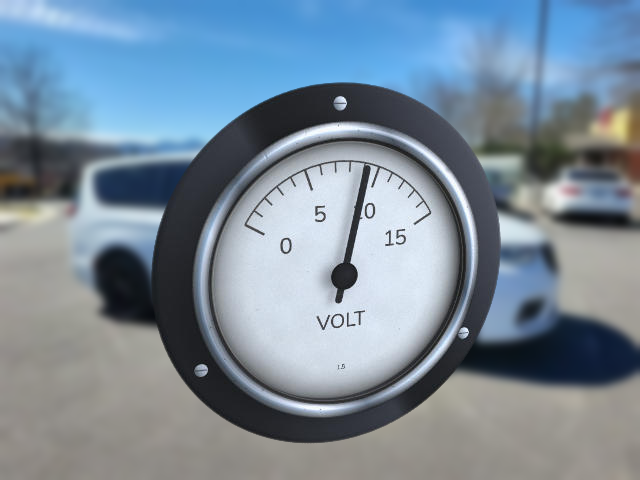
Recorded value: 9 V
